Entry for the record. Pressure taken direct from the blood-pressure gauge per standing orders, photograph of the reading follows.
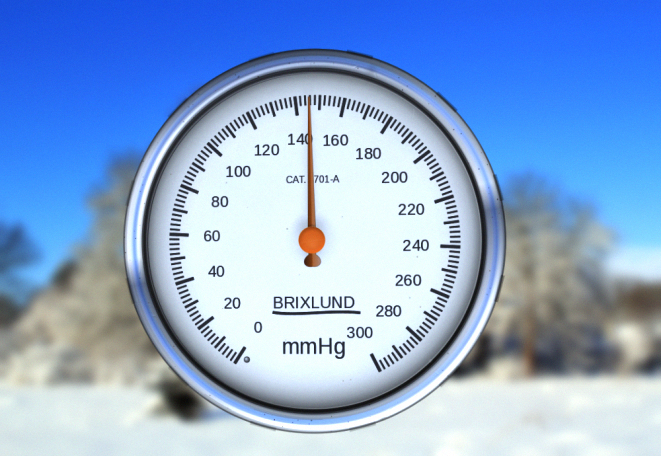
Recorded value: 146 mmHg
